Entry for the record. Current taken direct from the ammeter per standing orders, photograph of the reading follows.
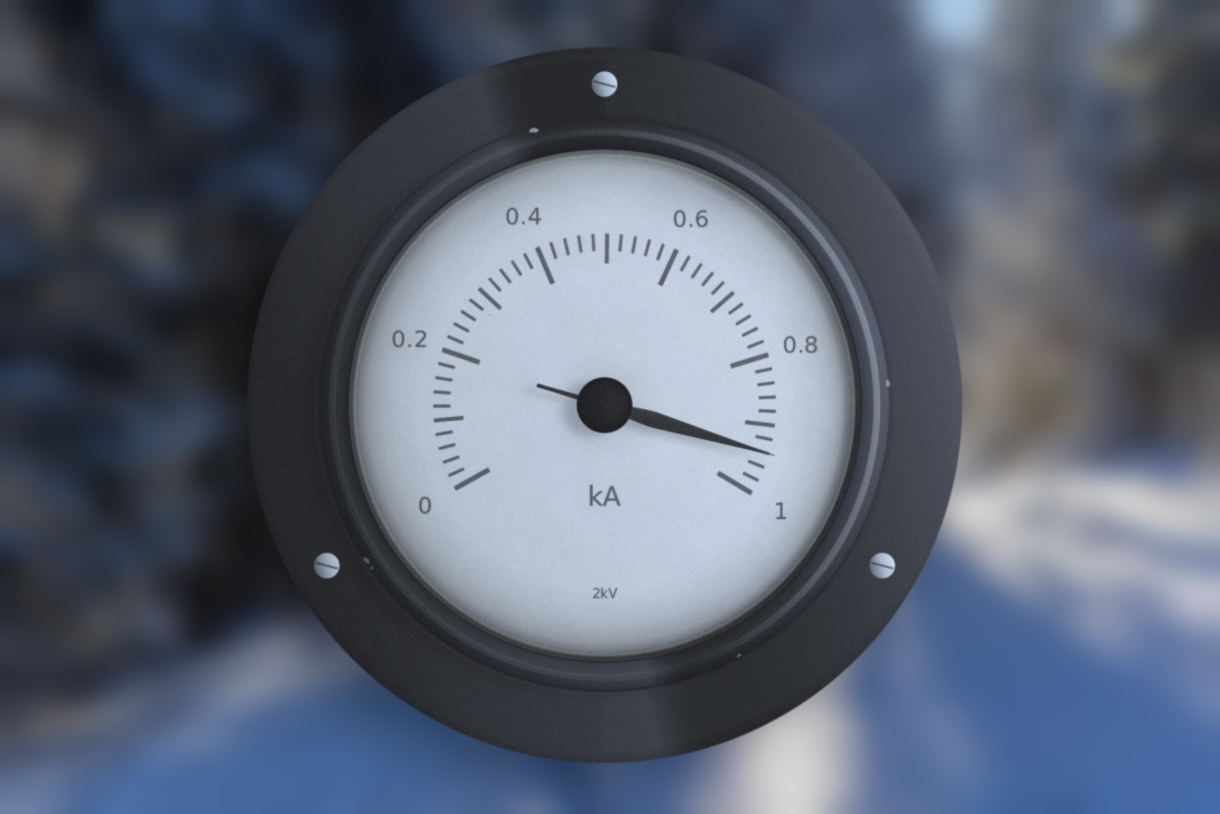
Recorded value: 0.94 kA
